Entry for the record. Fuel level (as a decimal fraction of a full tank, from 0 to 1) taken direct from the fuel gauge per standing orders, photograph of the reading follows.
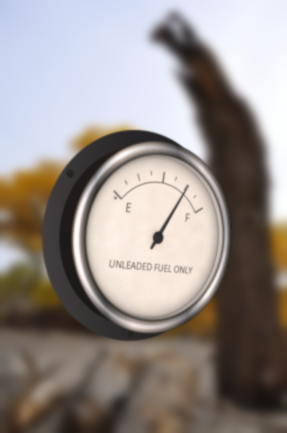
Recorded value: 0.75
